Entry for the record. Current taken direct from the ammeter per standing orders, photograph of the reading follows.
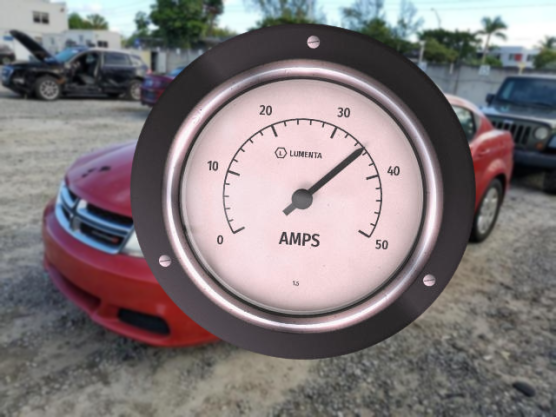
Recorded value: 35 A
